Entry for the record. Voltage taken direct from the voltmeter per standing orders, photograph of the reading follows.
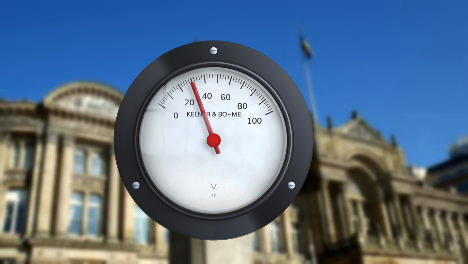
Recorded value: 30 V
